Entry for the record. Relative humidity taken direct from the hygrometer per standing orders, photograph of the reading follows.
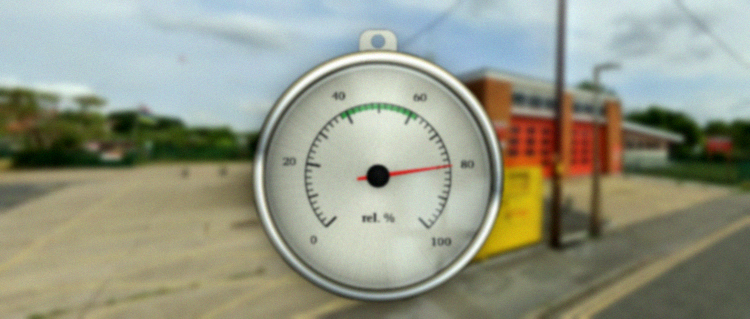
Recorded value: 80 %
